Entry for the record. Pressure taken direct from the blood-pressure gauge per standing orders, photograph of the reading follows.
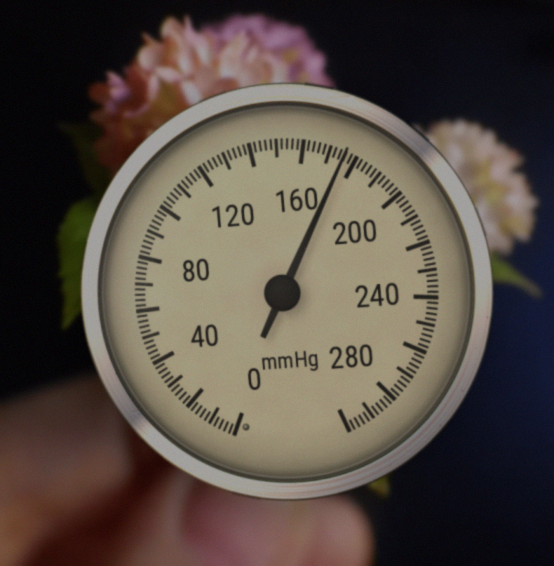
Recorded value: 176 mmHg
